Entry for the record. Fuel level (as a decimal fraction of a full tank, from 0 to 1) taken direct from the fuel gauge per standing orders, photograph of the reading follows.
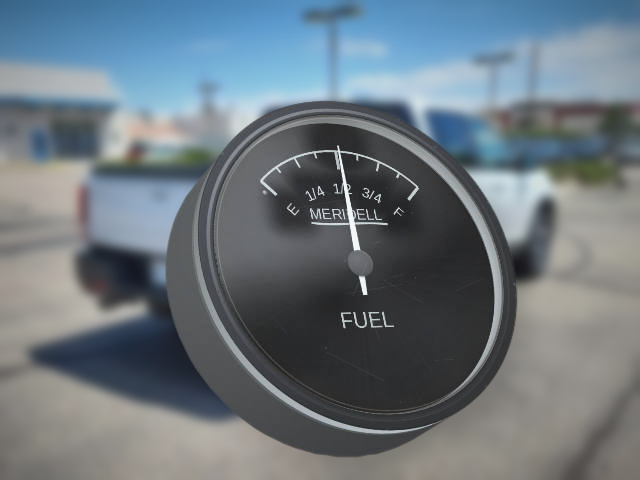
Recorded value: 0.5
